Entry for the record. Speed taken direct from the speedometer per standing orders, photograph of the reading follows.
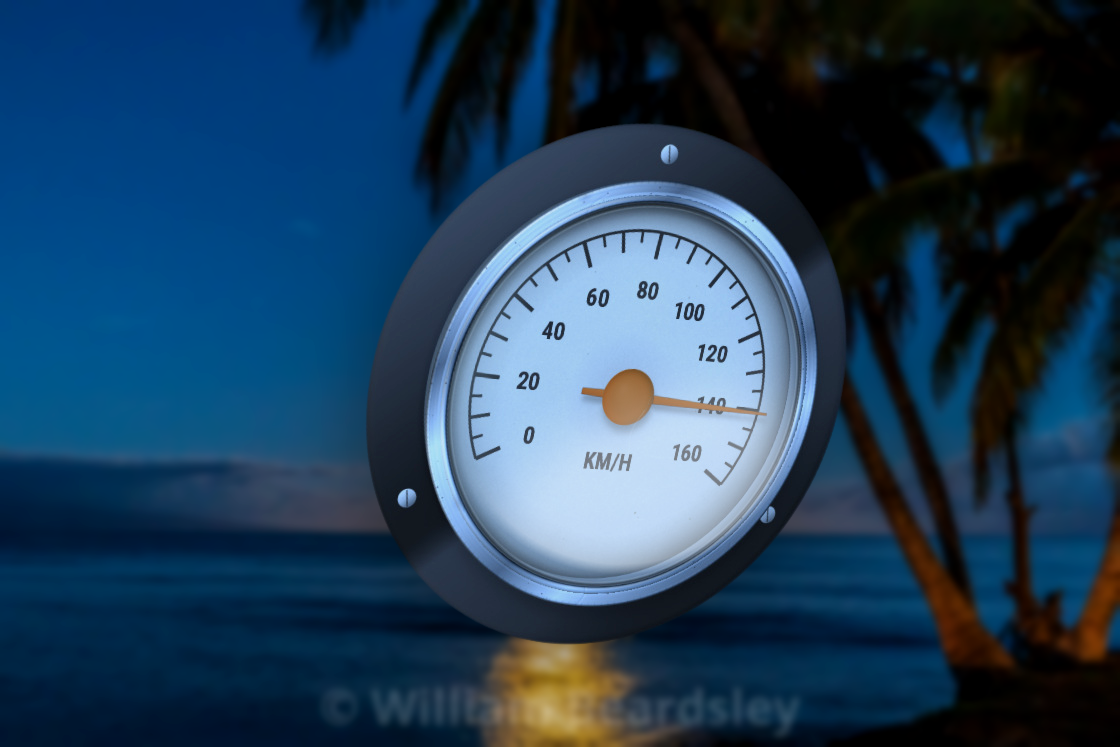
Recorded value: 140 km/h
